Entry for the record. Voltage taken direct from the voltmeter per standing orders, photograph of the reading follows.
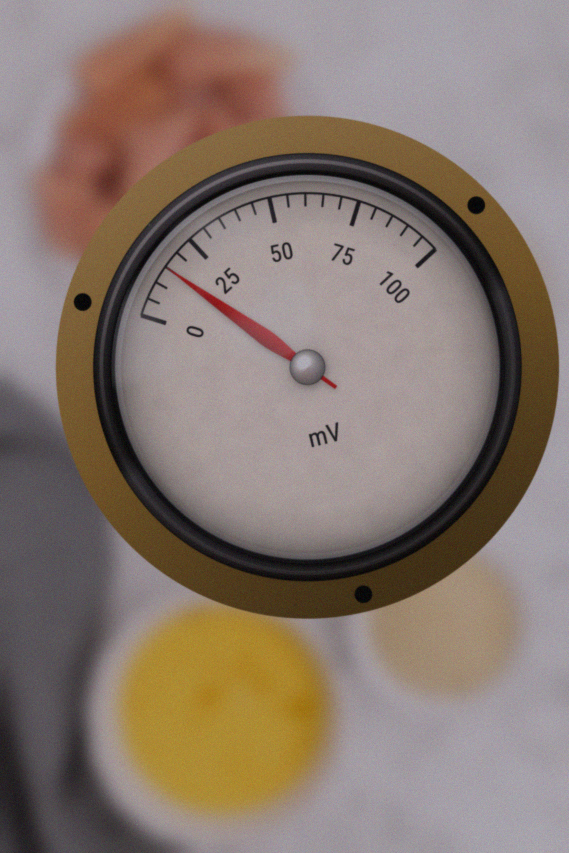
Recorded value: 15 mV
